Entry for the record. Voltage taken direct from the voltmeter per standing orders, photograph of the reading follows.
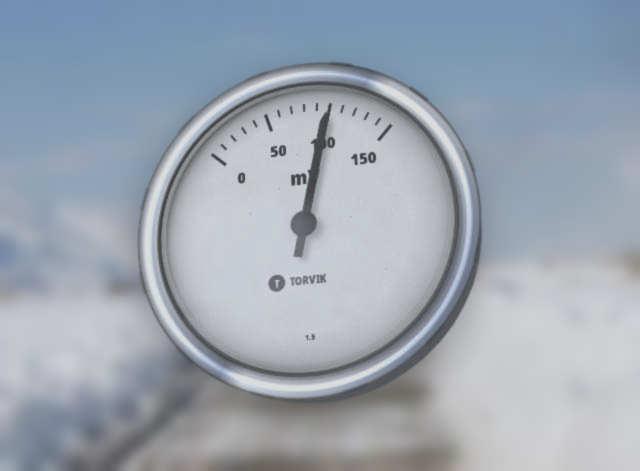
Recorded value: 100 mV
